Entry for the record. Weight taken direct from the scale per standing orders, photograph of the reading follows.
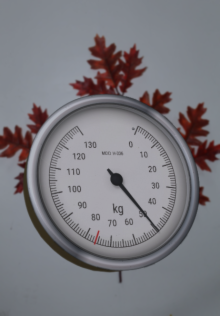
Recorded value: 50 kg
